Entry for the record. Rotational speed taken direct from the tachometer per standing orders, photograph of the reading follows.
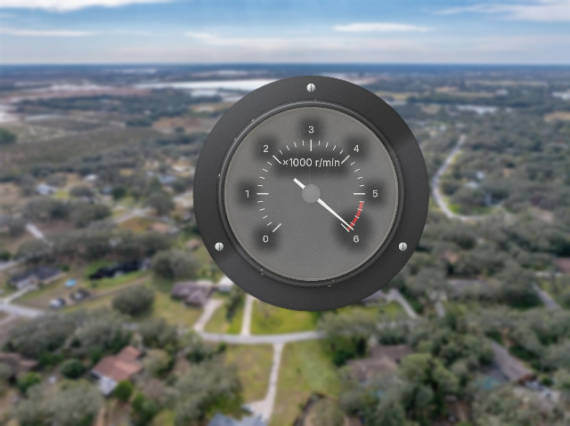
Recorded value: 5900 rpm
